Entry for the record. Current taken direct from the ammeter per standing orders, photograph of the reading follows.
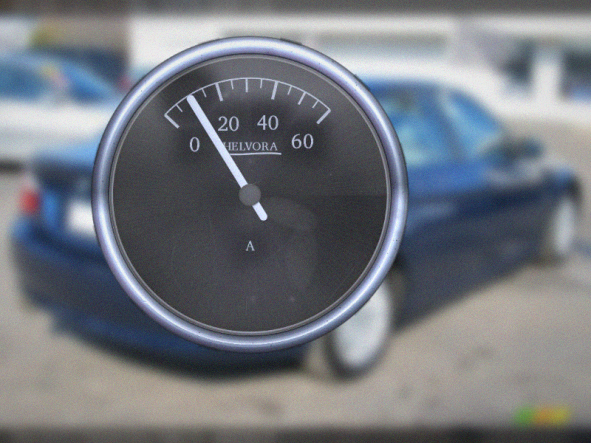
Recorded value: 10 A
